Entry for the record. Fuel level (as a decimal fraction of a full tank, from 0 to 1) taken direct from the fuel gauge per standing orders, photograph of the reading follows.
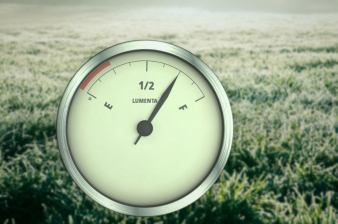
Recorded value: 0.75
